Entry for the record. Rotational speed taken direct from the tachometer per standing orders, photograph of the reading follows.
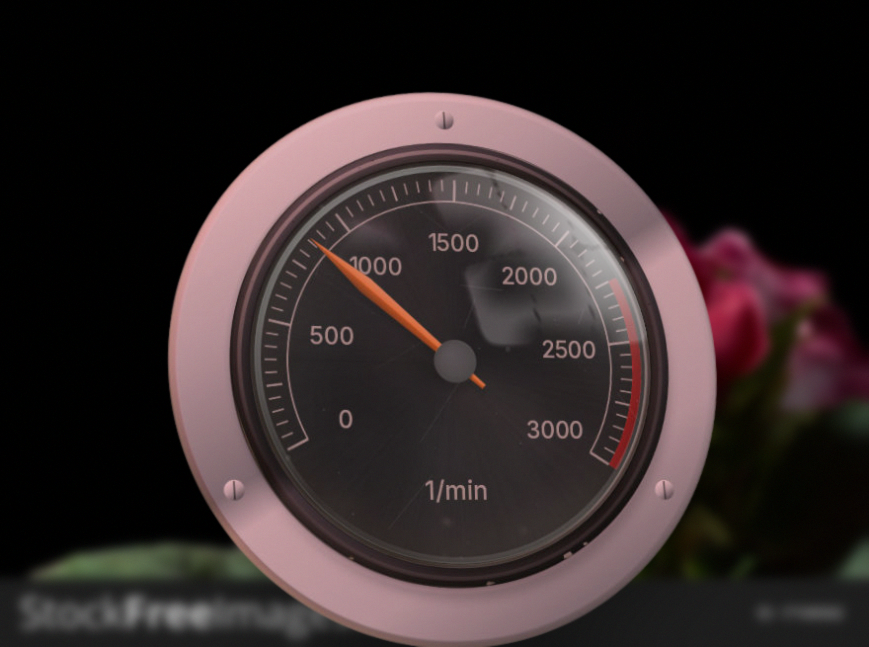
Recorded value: 850 rpm
